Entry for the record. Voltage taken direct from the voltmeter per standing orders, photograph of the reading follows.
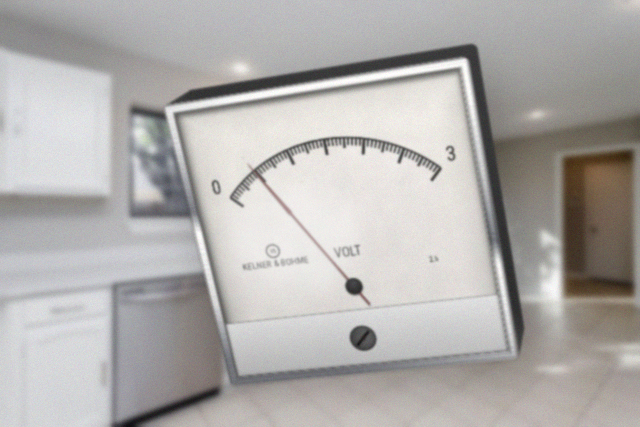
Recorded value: 0.5 V
